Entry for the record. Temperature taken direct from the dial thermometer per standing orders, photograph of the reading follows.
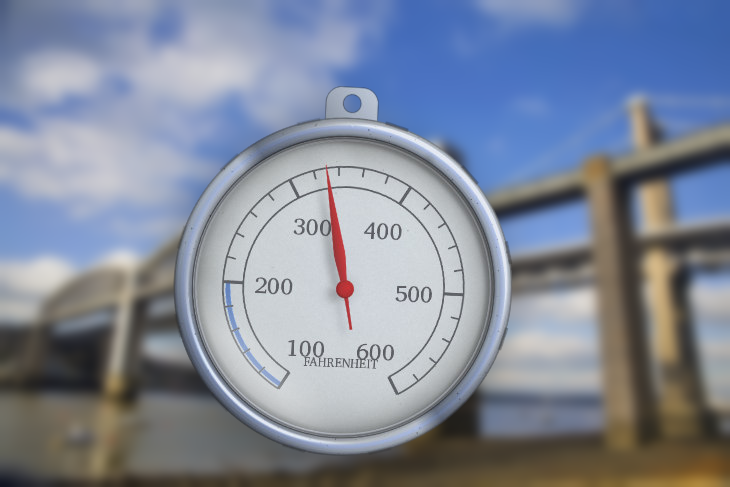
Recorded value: 330 °F
